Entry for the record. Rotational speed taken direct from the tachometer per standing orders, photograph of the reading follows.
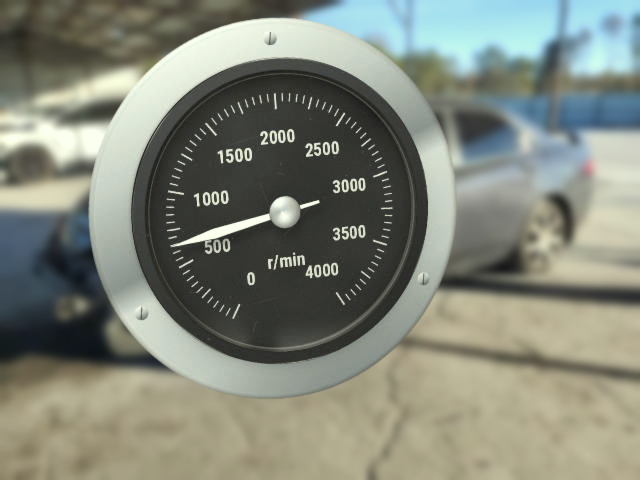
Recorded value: 650 rpm
